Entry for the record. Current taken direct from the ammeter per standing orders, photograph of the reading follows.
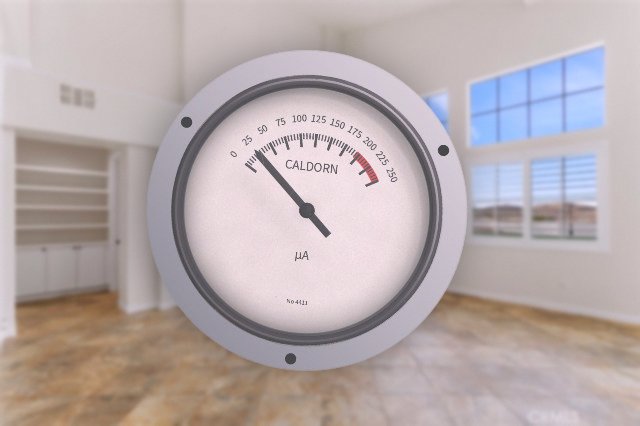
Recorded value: 25 µA
